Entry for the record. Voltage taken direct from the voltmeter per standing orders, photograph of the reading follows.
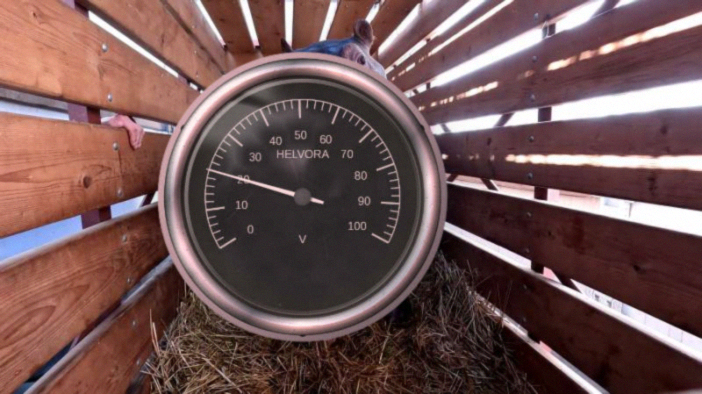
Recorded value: 20 V
